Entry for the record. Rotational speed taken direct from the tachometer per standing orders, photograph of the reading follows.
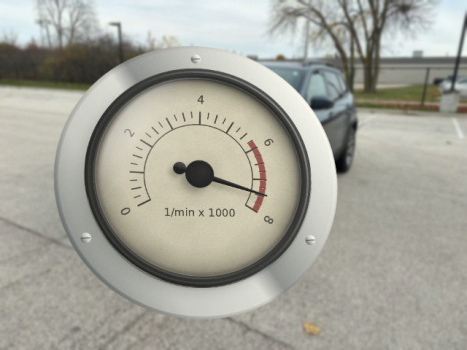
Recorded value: 7500 rpm
